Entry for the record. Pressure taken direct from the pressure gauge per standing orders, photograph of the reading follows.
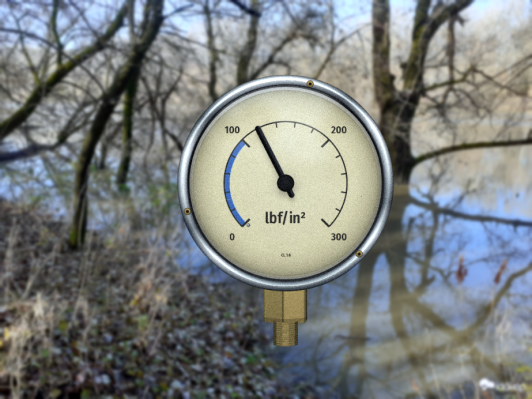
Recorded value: 120 psi
